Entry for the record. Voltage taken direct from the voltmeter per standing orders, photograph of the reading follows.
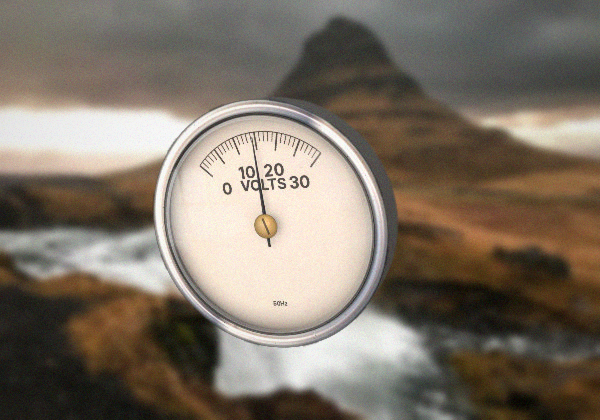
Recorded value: 15 V
